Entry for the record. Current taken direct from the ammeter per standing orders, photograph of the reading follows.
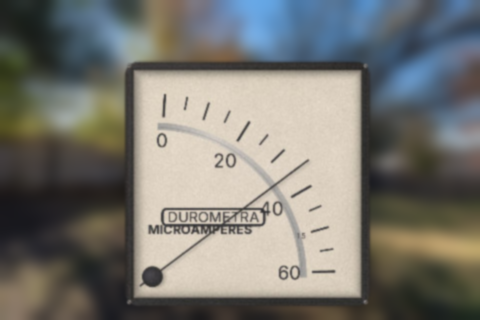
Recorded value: 35 µA
